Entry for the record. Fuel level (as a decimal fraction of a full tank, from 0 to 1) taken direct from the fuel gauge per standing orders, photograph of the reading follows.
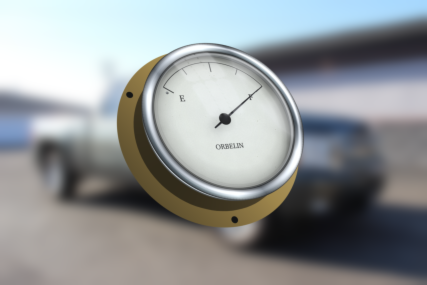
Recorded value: 1
